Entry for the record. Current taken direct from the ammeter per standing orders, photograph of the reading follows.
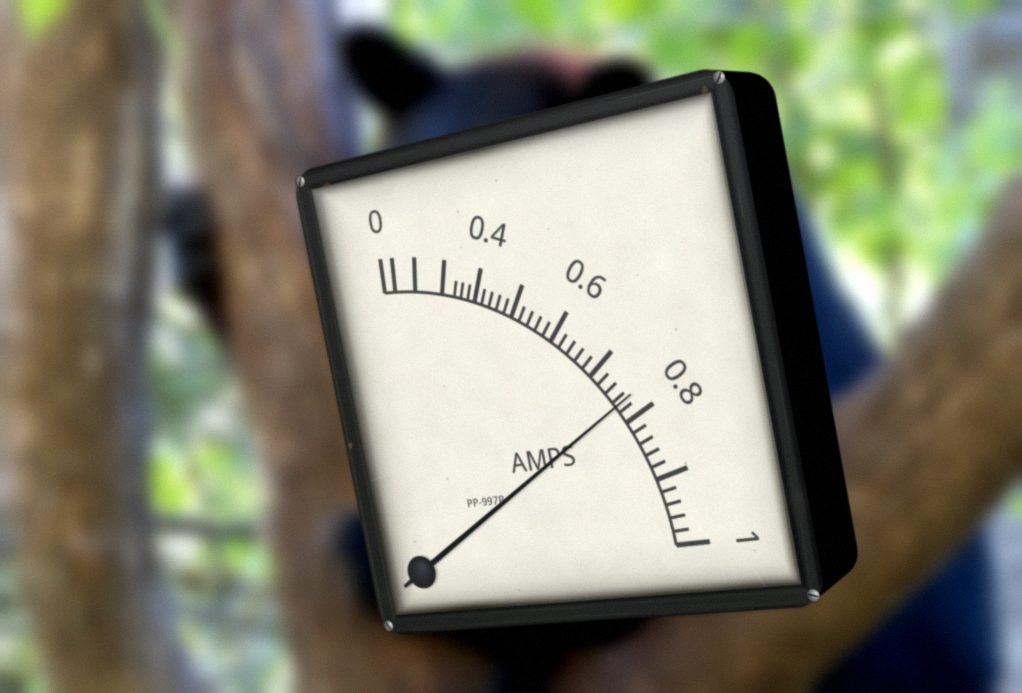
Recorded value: 0.77 A
